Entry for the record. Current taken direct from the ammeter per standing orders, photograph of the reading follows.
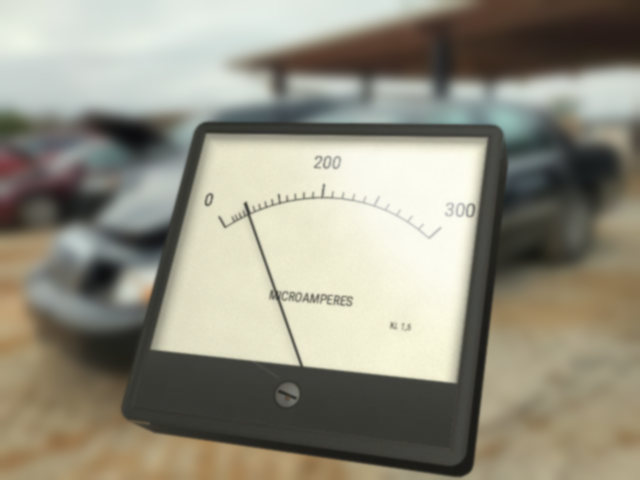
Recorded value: 100 µA
